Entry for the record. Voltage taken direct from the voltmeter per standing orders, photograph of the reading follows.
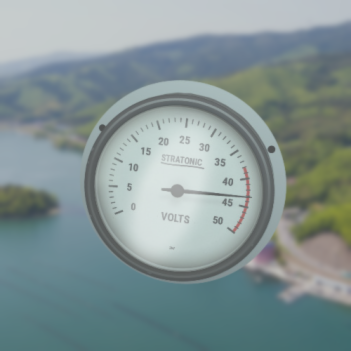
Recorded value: 43 V
